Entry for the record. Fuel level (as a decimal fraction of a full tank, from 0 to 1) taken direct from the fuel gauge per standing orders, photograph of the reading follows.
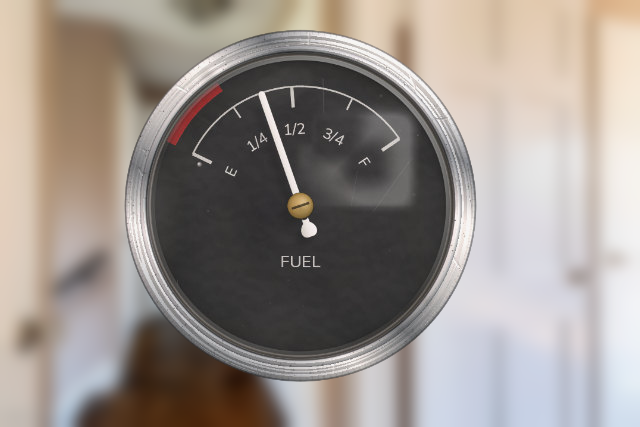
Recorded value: 0.375
